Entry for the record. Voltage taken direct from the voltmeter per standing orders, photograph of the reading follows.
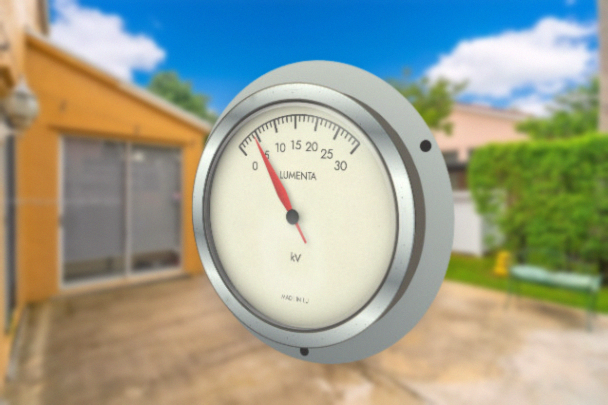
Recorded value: 5 kV
